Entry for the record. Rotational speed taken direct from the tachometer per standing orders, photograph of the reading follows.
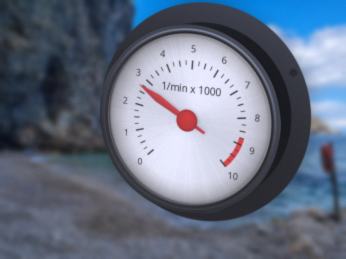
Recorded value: 2750 rpm
